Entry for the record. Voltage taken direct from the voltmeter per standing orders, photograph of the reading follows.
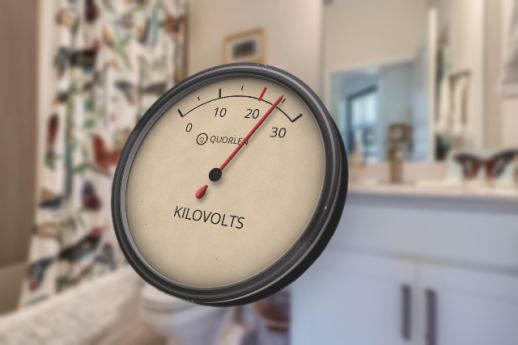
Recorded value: 25 kV
